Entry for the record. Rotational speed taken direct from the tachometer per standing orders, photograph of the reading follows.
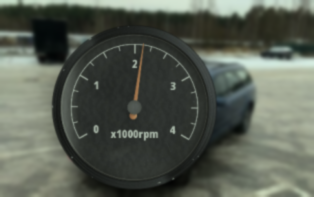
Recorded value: 2125 rpm
